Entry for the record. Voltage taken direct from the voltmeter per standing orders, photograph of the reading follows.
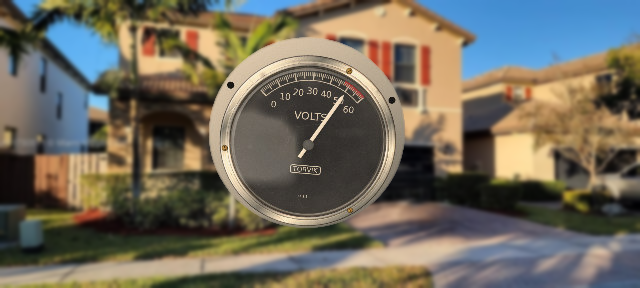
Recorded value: 50 V
